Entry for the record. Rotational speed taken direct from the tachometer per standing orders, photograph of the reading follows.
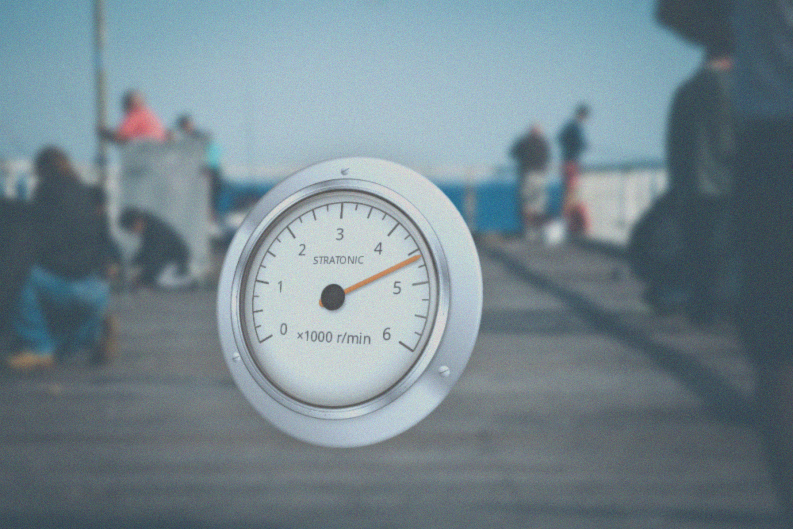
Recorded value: 4625 rpm
